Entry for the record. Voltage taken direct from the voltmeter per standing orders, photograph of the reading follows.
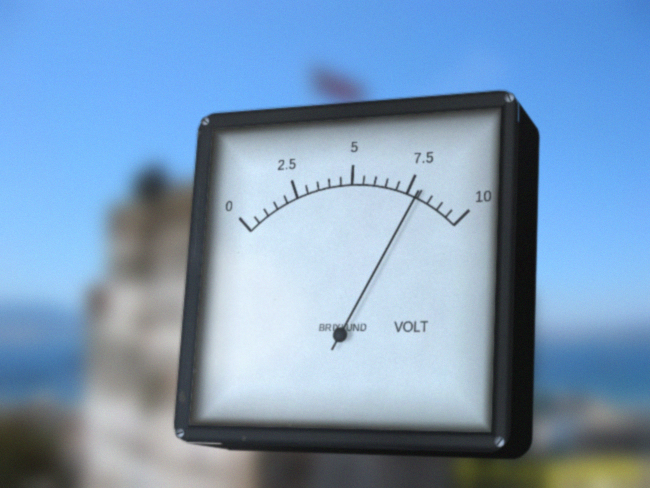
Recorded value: 8 V
